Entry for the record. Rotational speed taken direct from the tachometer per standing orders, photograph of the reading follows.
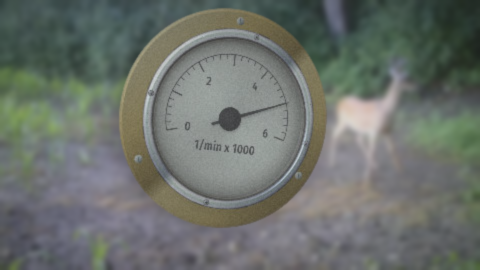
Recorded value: 5000 rpm
